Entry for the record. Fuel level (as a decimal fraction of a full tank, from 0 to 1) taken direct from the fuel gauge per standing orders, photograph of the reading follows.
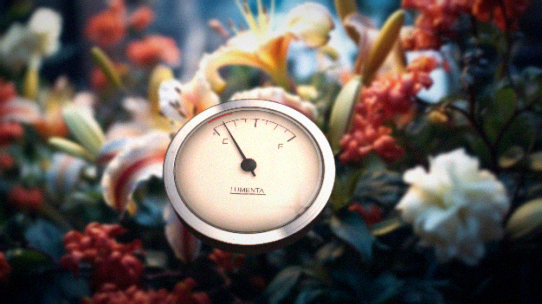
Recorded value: 0.125
